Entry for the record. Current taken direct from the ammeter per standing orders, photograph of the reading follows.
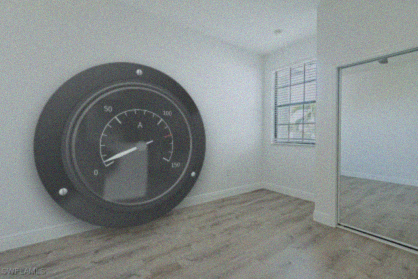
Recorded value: 5 A
